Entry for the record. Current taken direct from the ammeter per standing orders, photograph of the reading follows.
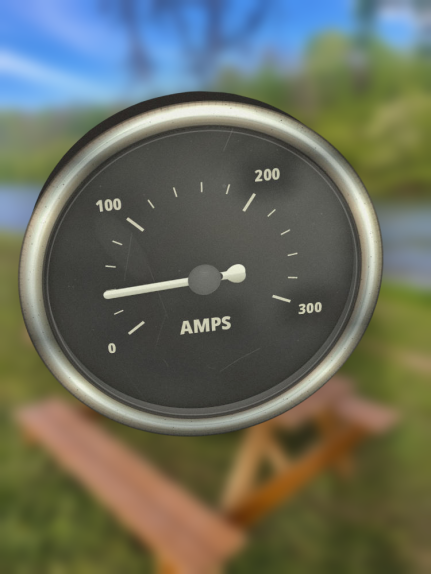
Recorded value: 40 A
